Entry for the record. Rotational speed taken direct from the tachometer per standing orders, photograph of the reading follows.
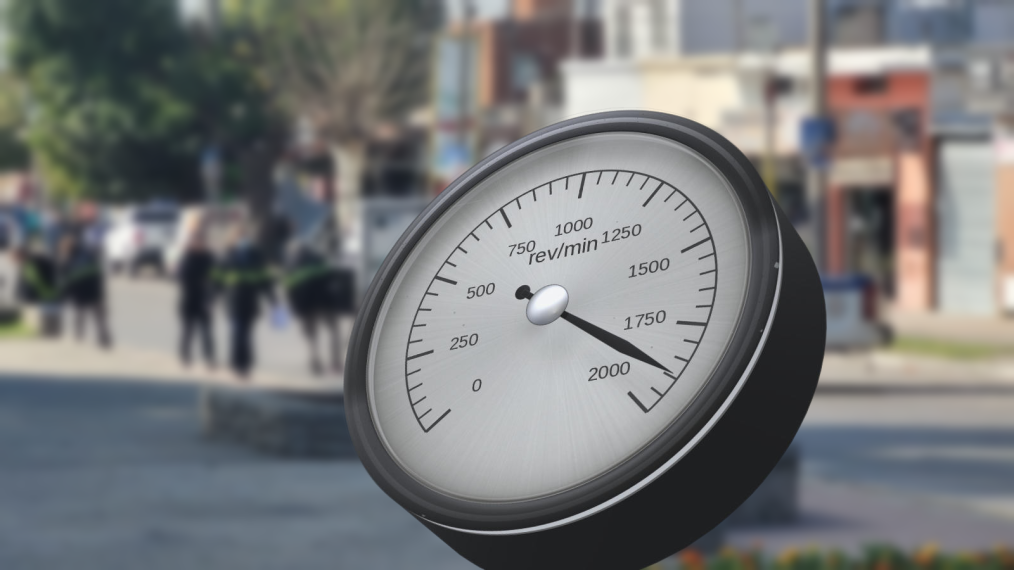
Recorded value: 1900 rpm
